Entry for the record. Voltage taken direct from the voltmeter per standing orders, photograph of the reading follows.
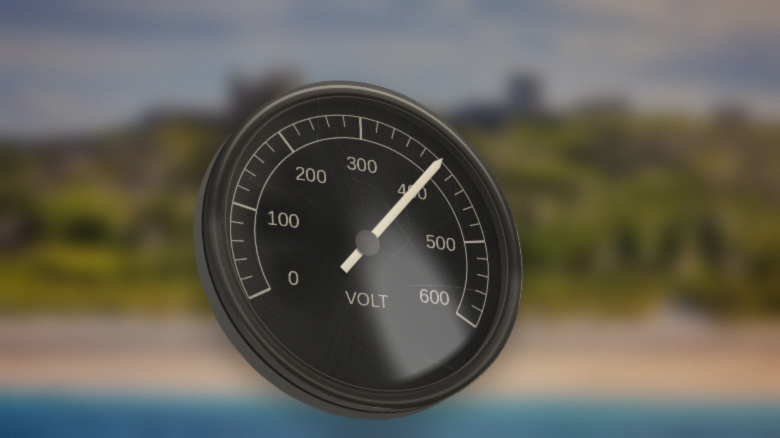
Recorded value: 400 V
